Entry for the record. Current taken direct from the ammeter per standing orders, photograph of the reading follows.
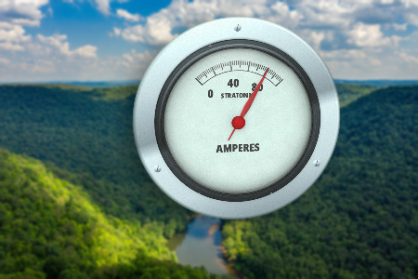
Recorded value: 80 A
